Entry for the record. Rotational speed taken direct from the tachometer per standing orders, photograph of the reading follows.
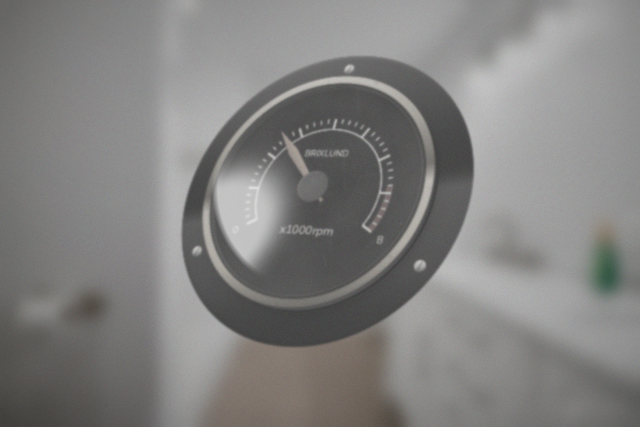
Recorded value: 2600 rpm
